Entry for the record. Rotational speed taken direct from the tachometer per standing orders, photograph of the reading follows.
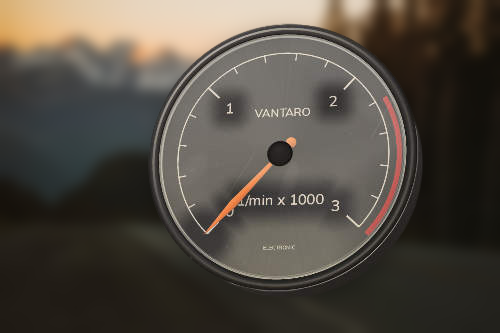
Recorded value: 0 rpm
